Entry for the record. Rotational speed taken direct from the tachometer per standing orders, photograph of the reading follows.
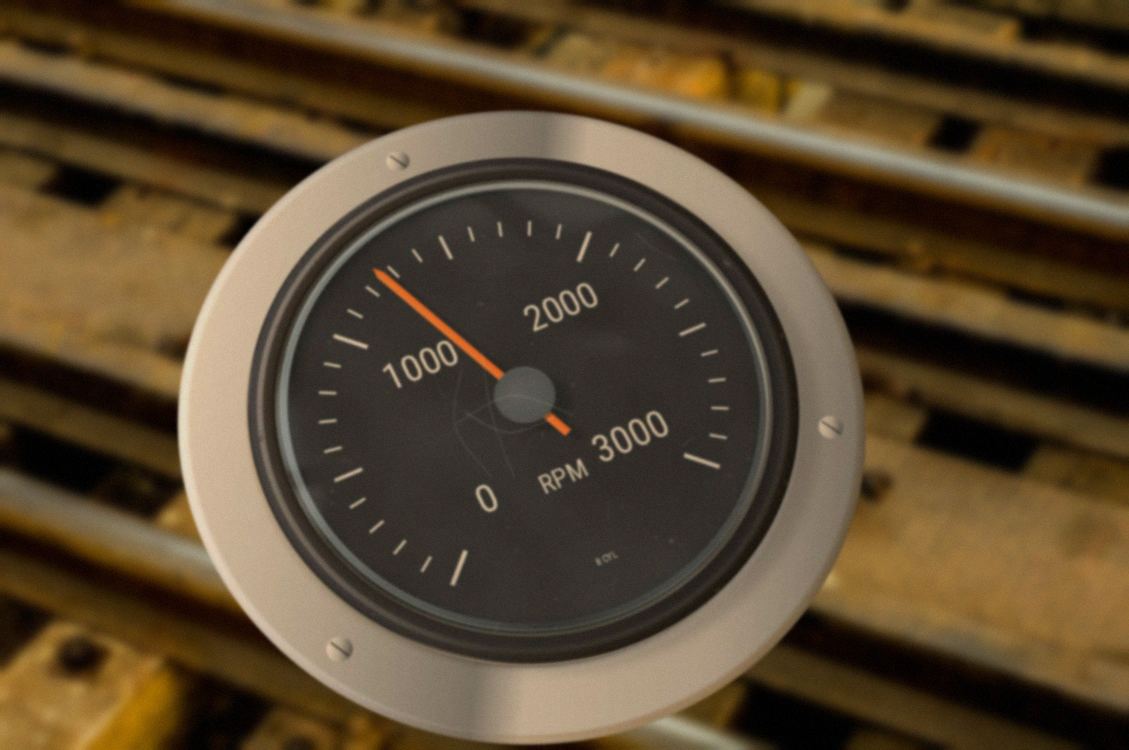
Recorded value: 1250 rpm
